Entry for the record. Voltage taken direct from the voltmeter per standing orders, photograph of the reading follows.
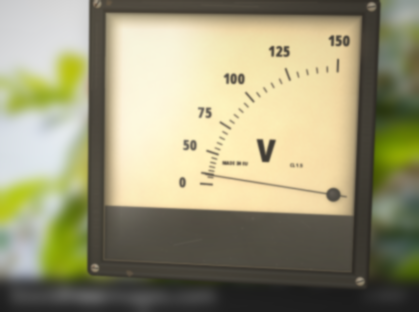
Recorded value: 25 V
